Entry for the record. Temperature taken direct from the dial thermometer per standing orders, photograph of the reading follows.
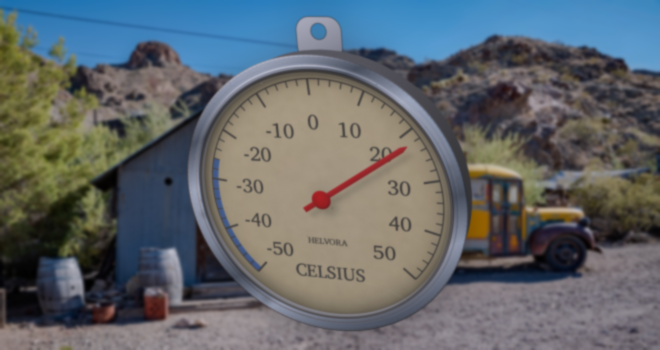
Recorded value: 22 °C
